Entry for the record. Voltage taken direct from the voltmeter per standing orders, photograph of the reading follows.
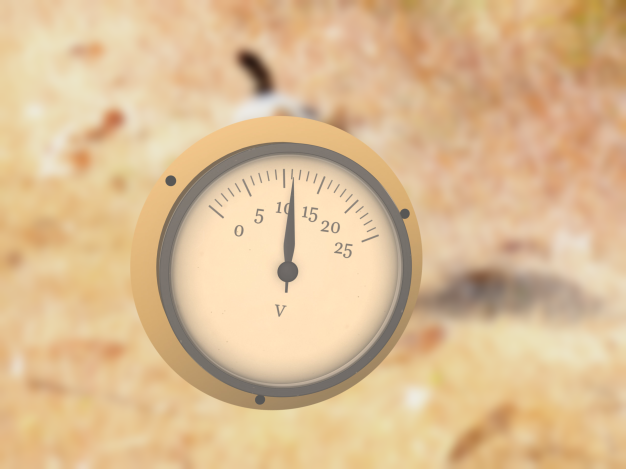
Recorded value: 11 V
